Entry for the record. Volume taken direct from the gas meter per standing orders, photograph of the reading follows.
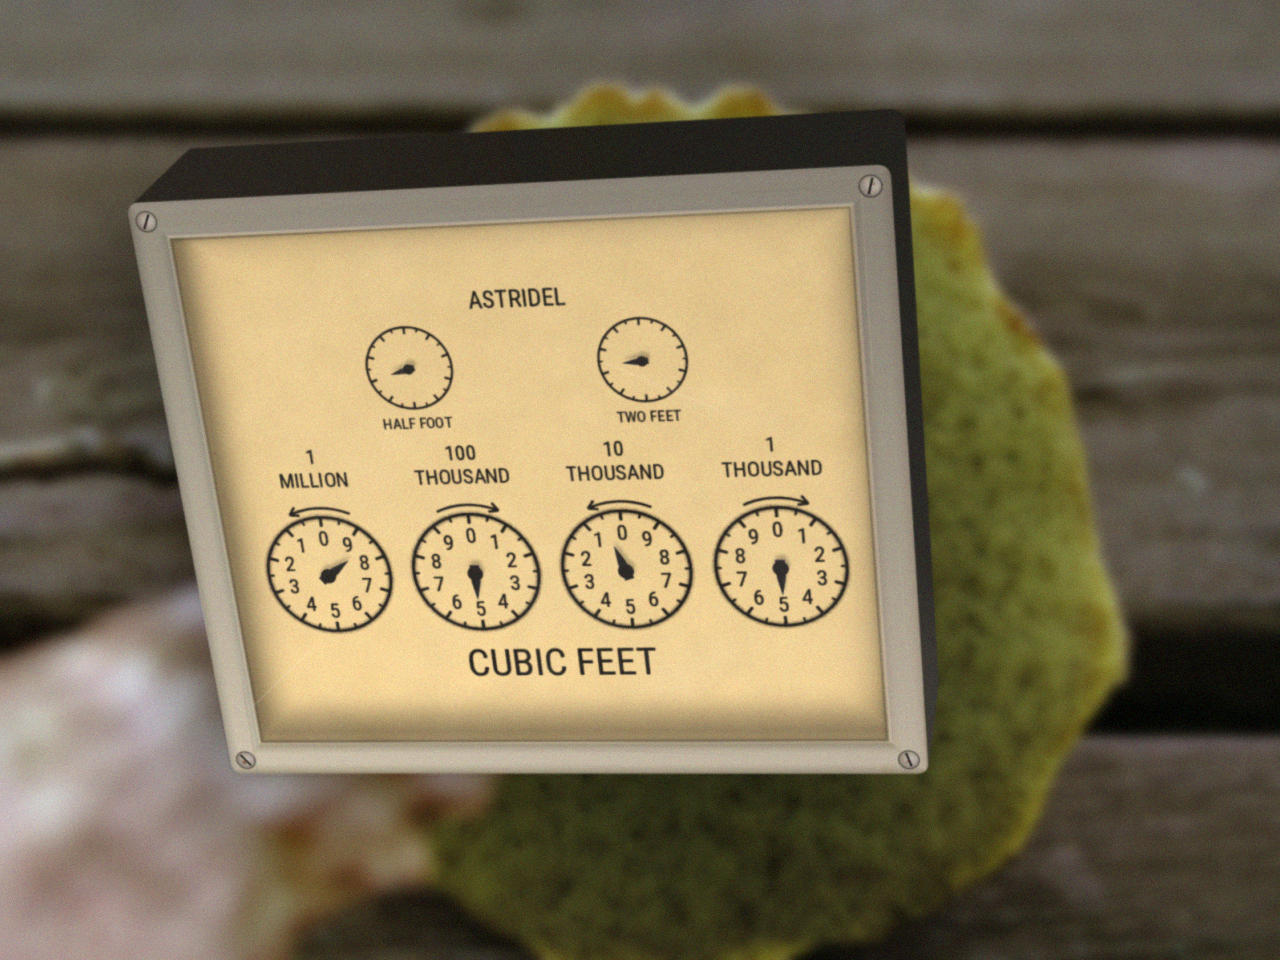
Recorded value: 850500 ft³
